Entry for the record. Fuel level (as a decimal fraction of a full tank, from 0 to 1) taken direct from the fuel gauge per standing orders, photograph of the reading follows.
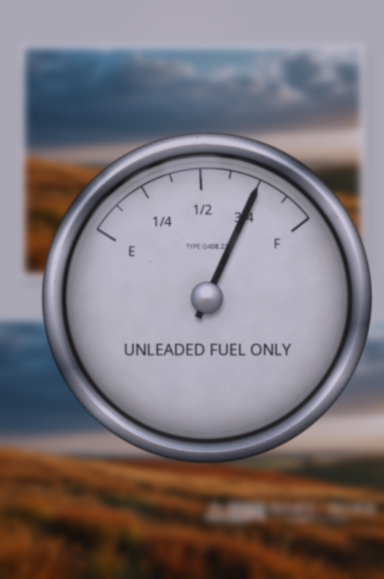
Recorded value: 0.75
